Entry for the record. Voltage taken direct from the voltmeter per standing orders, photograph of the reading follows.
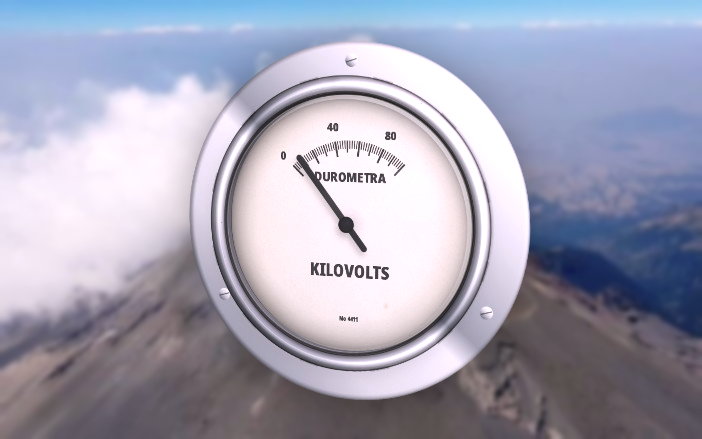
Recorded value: 10 kV
